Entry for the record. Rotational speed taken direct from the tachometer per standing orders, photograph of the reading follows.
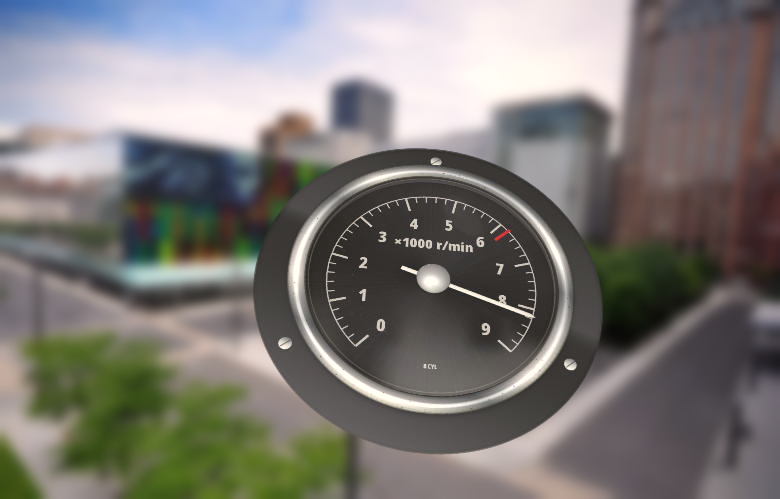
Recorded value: 8200 rpm
